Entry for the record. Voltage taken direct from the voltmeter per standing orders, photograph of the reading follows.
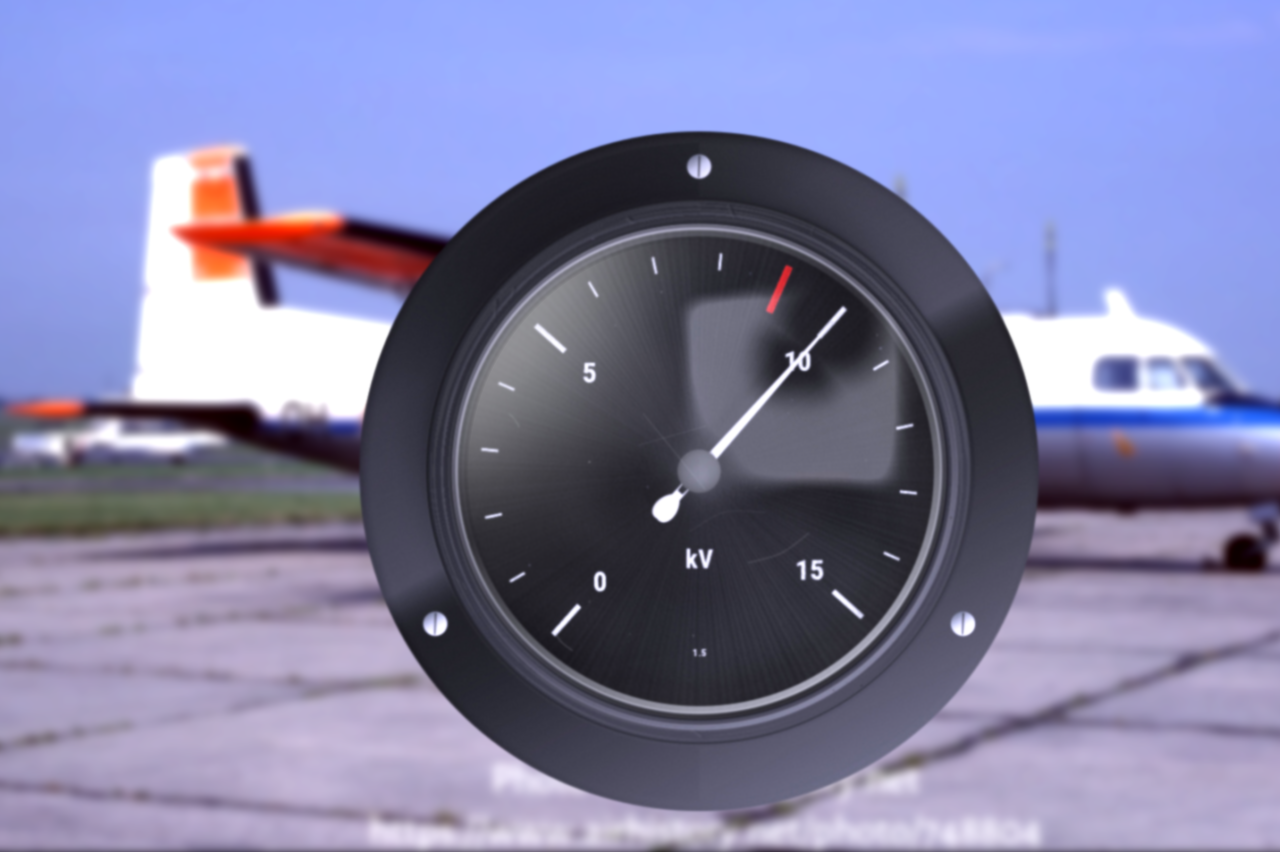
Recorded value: 10 kV
